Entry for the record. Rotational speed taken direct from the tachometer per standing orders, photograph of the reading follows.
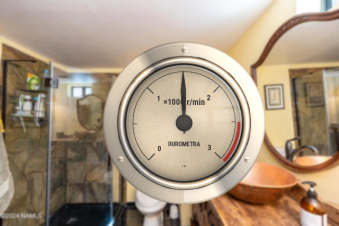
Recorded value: 1500 rpm
